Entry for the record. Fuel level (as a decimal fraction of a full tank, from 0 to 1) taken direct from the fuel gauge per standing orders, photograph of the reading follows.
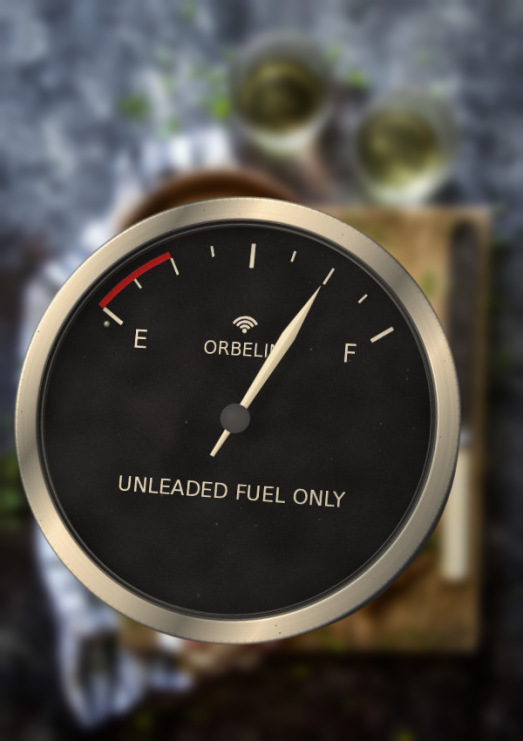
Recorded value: 0.75
